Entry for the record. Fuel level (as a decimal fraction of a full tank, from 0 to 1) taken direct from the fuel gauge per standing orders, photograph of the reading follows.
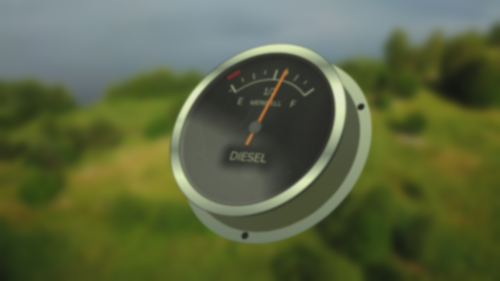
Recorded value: 0.625
